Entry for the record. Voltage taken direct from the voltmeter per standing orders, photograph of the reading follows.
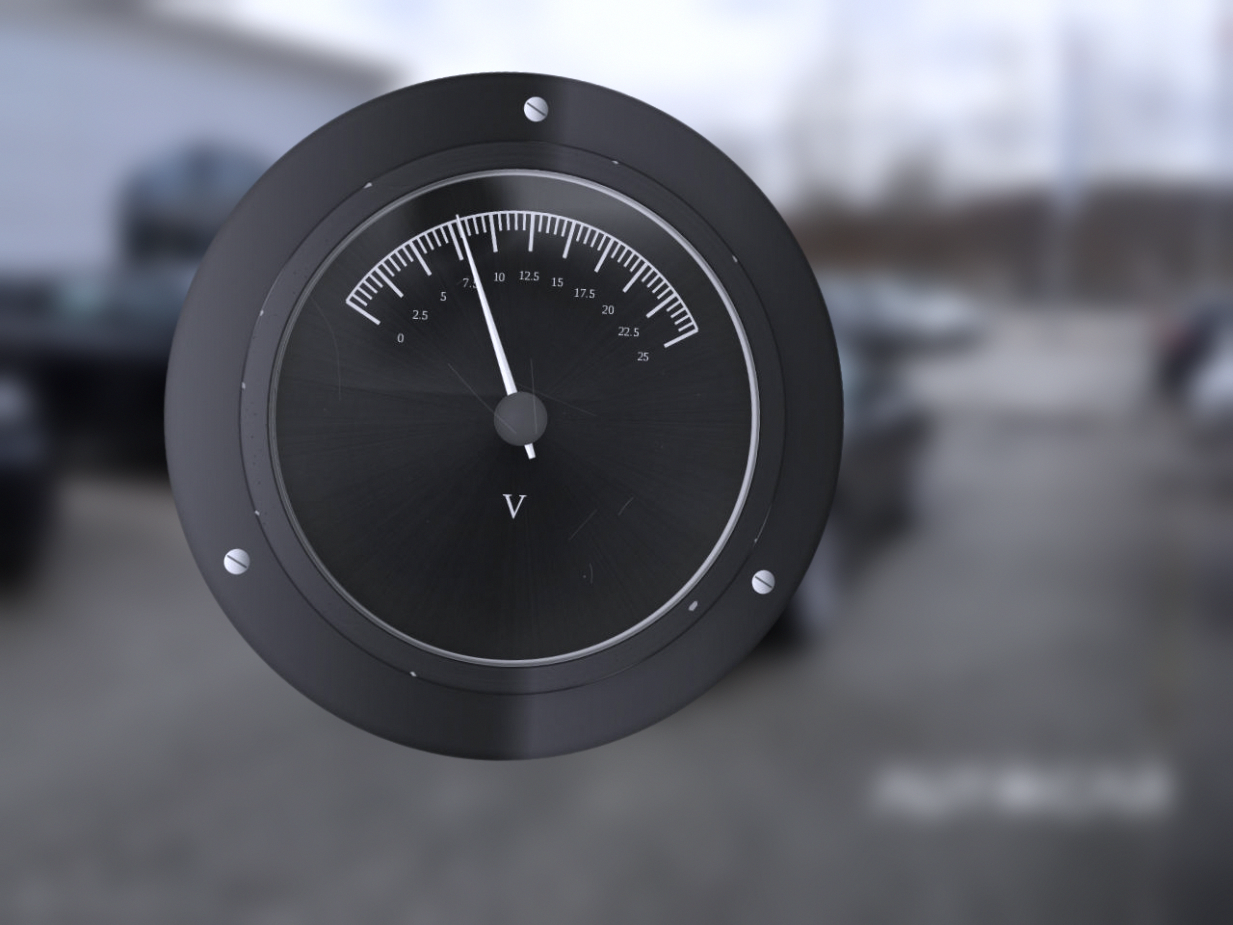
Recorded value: 8 V
